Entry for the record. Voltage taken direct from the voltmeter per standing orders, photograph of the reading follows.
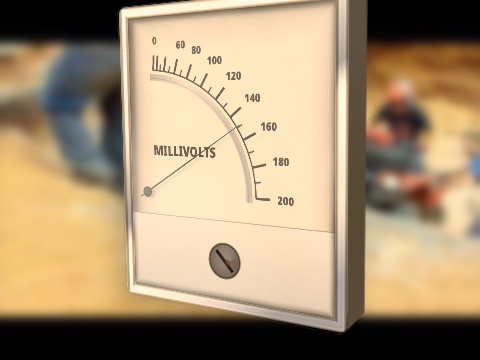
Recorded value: 150 mV
